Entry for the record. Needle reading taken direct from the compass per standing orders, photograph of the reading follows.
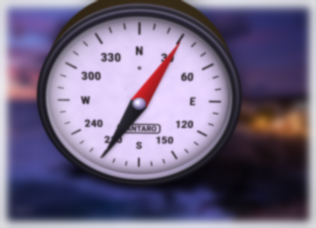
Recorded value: 30 °
